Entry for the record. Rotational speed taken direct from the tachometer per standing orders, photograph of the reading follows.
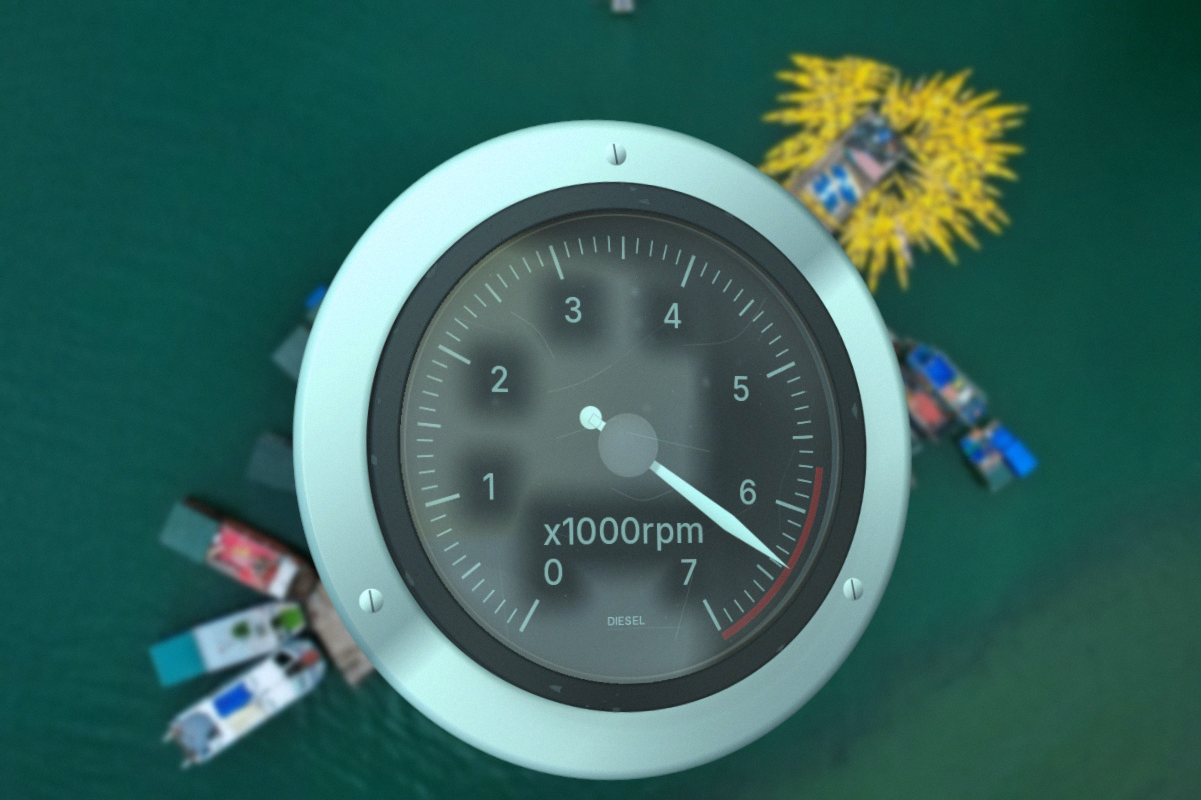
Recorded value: 6400 rpm
